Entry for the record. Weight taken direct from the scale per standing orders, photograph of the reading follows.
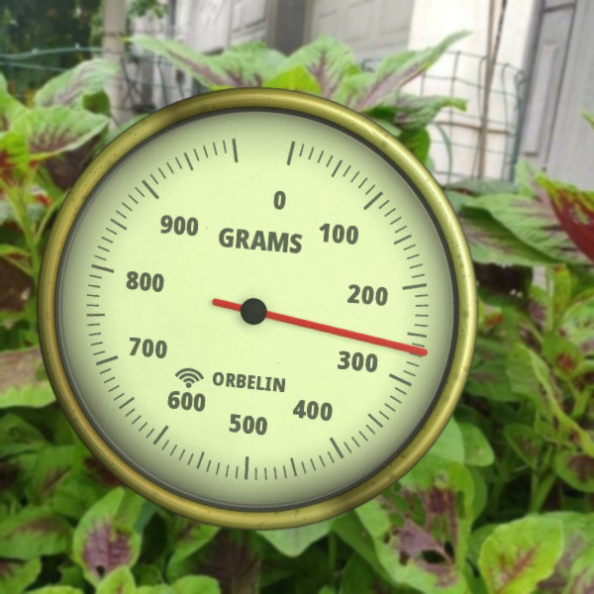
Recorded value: 265 g
